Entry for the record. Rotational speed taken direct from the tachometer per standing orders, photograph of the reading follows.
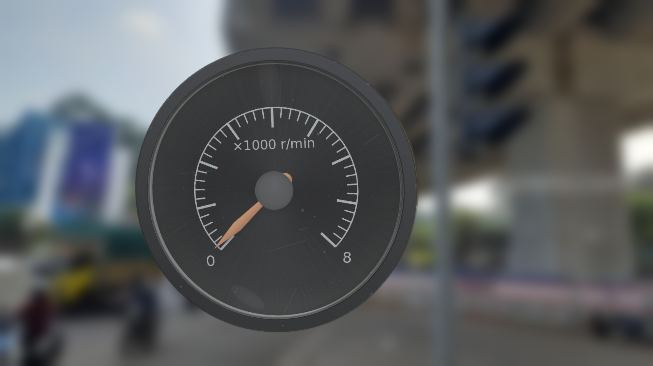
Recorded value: 100 rpm
